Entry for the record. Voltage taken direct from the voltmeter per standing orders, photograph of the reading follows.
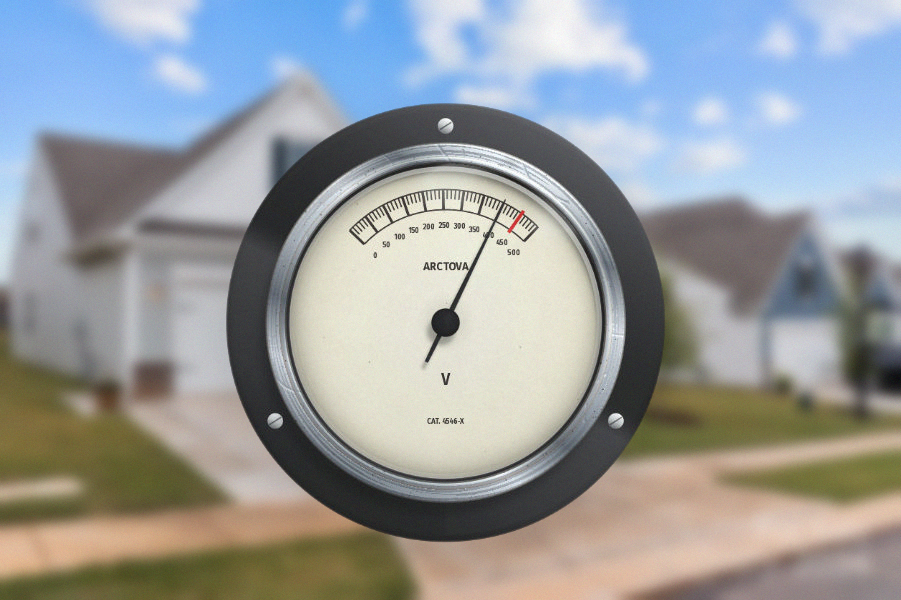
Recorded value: 400 V
